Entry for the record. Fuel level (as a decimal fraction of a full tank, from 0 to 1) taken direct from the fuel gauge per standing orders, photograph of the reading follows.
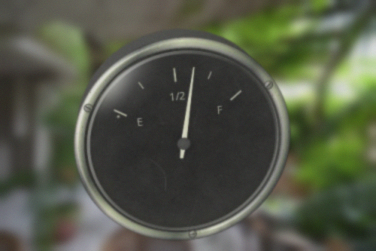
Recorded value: 0.625
